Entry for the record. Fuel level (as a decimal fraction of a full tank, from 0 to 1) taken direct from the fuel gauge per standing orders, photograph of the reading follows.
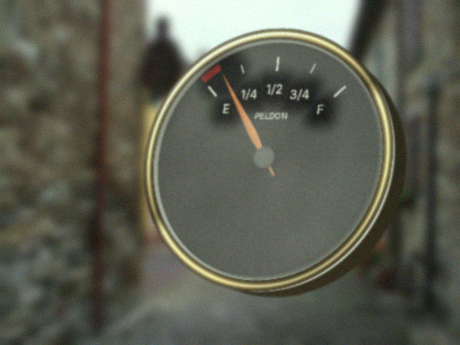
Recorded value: 0.125
